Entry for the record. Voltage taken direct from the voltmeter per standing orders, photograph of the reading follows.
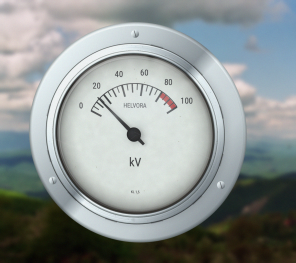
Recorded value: 15 kV
